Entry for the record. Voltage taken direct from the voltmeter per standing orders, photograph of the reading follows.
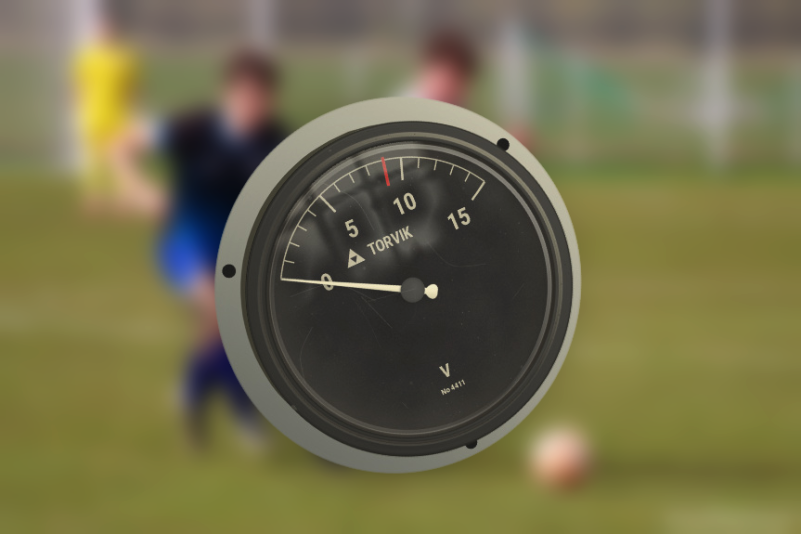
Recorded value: 0 V
